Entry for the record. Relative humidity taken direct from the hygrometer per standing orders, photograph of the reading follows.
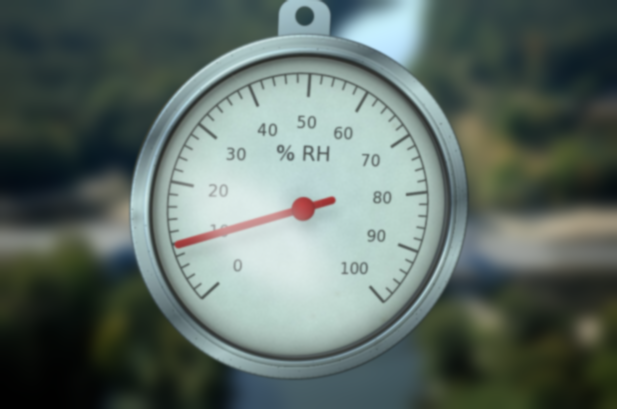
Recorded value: 10 %
